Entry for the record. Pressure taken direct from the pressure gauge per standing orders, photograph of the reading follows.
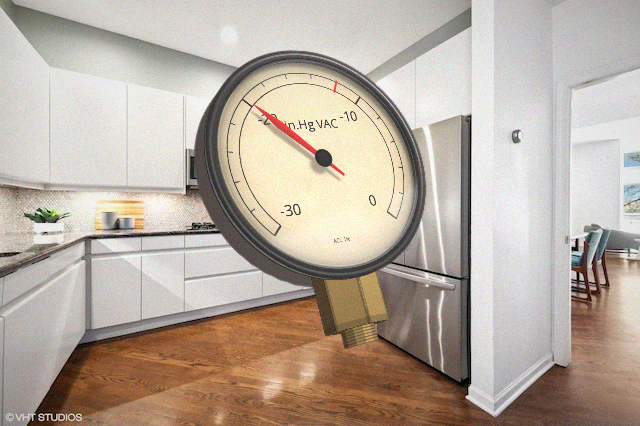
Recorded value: -20 inHg
